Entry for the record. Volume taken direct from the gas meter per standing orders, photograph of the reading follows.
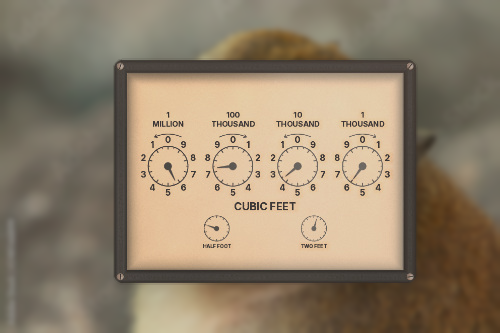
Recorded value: 573600 ft³
